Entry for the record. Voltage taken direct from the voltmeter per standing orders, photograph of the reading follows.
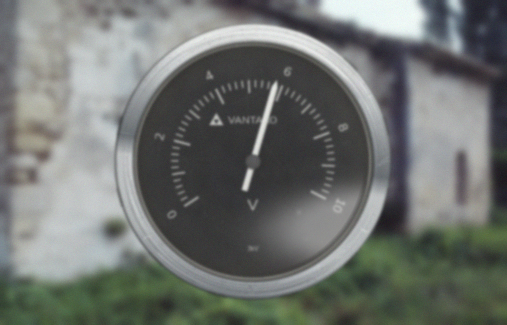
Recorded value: 5.8 V
